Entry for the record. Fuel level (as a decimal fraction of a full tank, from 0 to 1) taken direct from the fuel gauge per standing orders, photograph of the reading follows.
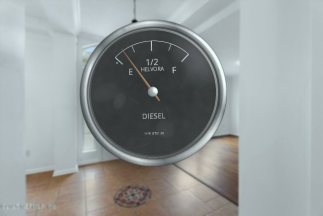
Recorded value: 0.125
